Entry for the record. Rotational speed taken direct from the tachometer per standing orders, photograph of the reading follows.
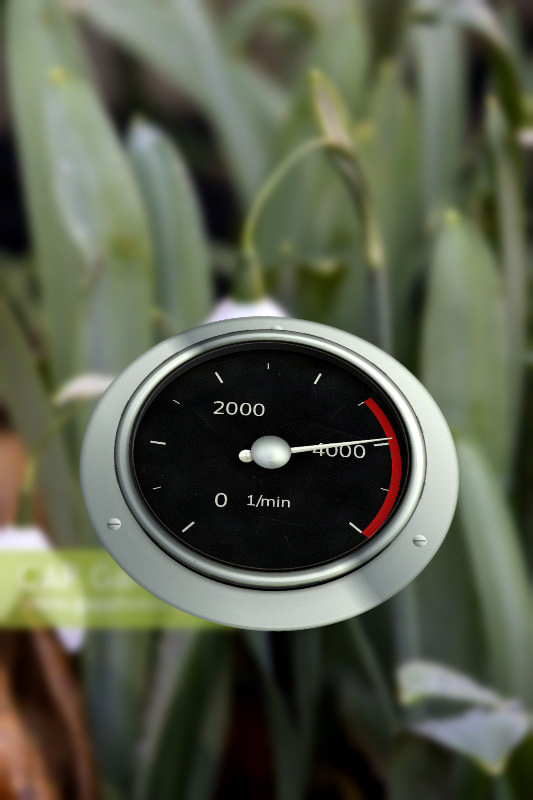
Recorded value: 4000 rpm
